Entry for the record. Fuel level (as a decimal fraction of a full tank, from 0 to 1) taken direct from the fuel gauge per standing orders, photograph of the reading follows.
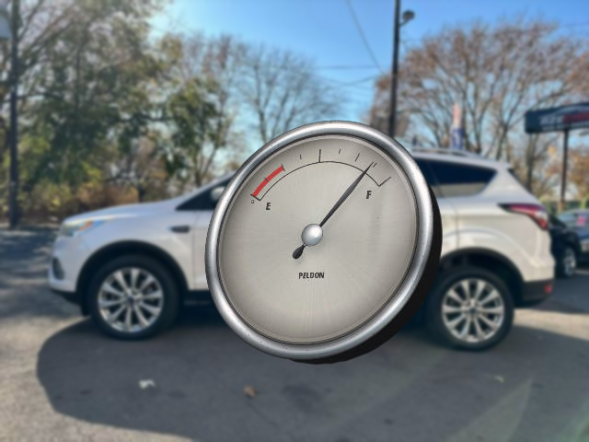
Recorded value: 0.875
